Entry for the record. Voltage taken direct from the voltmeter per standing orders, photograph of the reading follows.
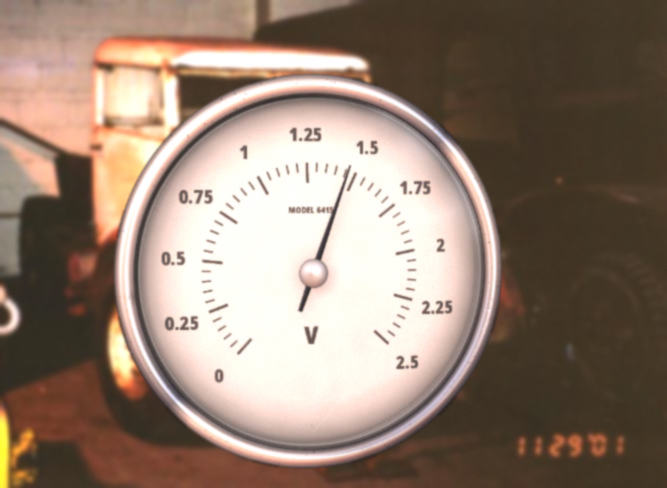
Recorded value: 1.45 V
